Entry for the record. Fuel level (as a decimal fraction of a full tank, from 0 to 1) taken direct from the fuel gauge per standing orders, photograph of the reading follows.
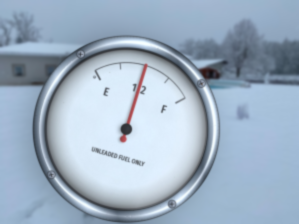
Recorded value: 0.5
